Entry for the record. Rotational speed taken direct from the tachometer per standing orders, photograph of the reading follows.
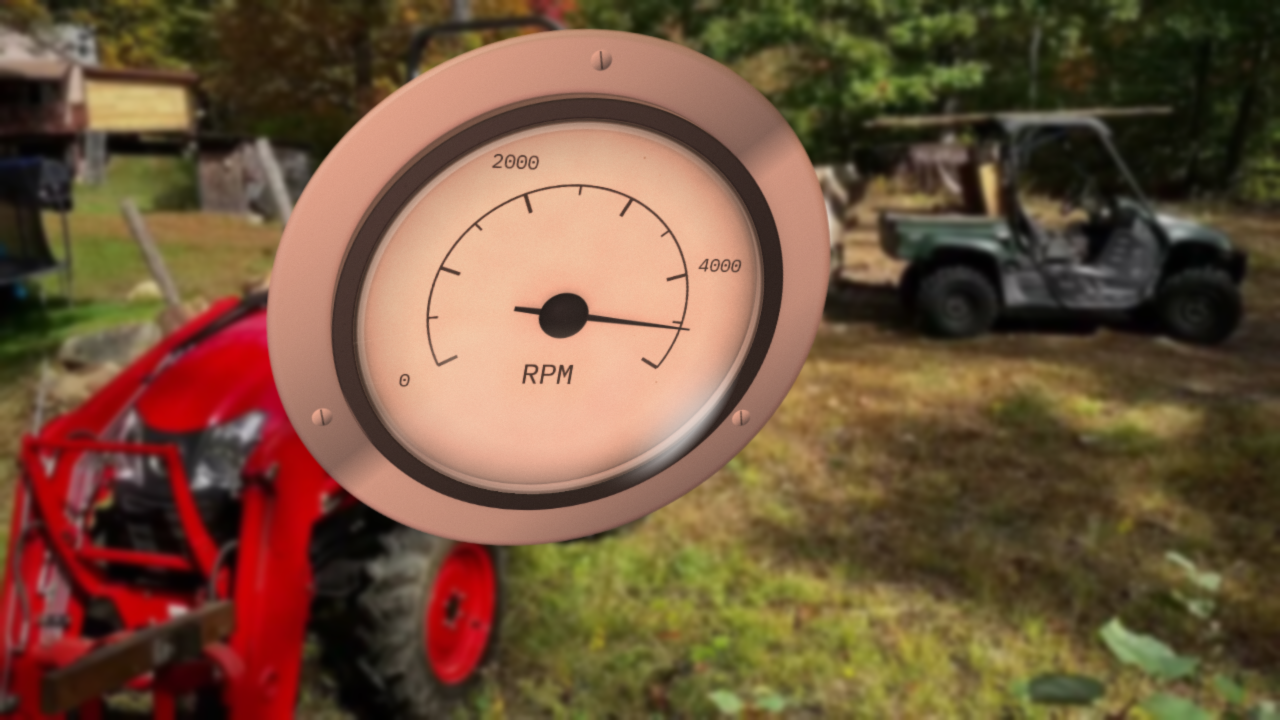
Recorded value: 4500 rpm
